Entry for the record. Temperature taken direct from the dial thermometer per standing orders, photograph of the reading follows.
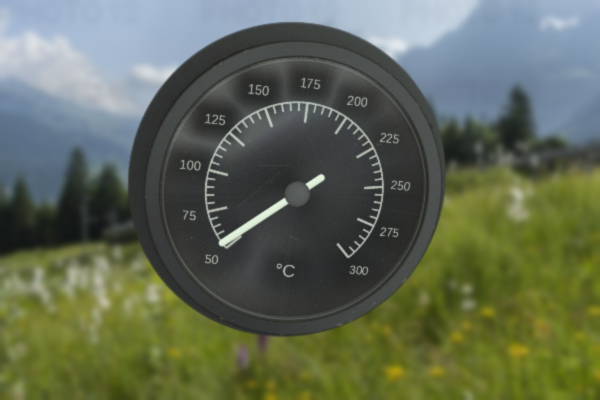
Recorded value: 55 °C
